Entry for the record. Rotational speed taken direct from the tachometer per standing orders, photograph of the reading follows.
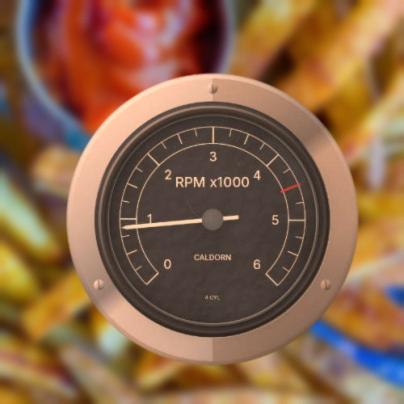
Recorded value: 875 rpm
